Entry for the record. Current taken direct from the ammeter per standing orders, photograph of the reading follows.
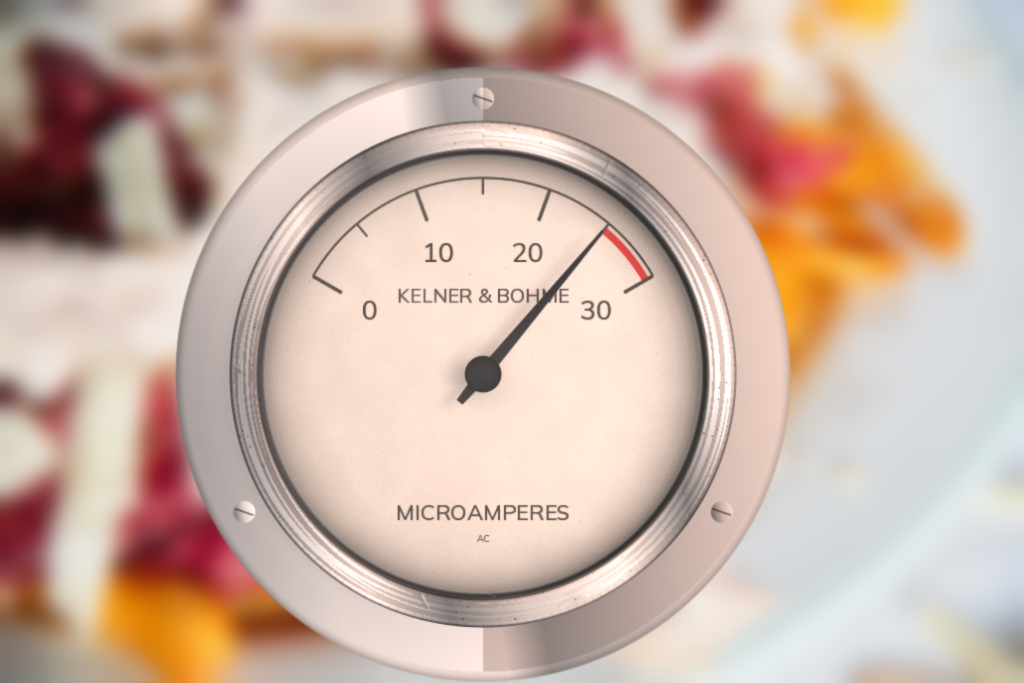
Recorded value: 25 µA
